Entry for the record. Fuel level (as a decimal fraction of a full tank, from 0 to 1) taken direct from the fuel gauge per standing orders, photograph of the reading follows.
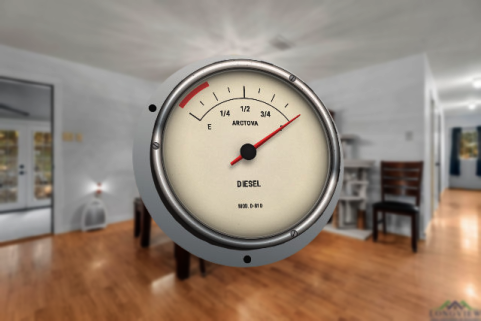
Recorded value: 1
